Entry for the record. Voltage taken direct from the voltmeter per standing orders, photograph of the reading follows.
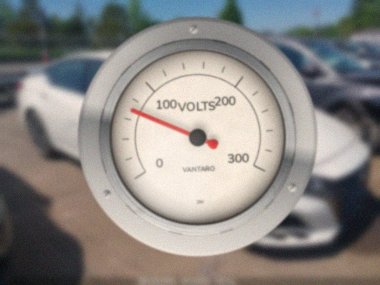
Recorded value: 70 V
